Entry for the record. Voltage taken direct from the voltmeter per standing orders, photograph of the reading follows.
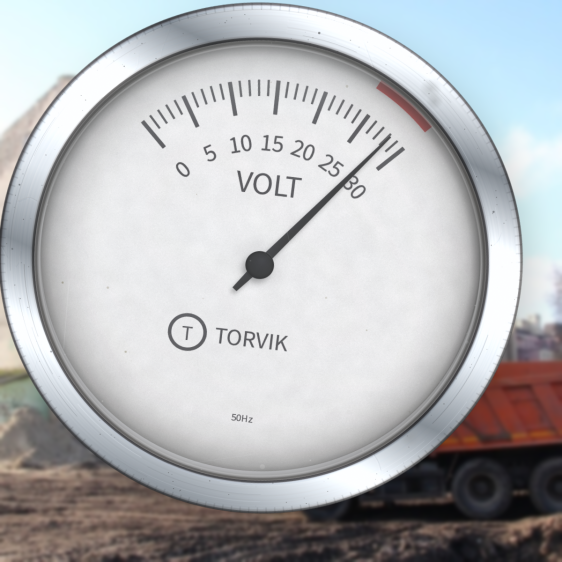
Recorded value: 28 V
